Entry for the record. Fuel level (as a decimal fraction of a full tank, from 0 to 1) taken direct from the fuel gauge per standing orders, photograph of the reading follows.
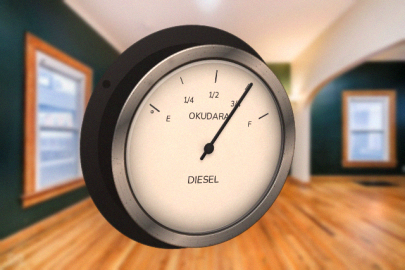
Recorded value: 0.75
